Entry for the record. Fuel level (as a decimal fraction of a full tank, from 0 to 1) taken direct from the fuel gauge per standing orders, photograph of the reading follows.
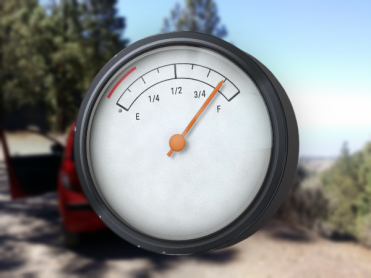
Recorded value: 0.875
